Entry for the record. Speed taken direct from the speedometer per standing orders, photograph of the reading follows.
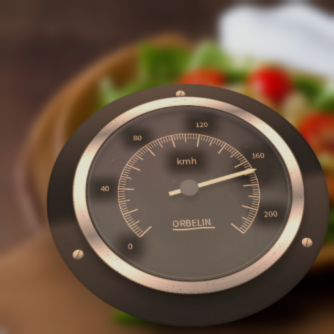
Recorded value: 170 km/h
